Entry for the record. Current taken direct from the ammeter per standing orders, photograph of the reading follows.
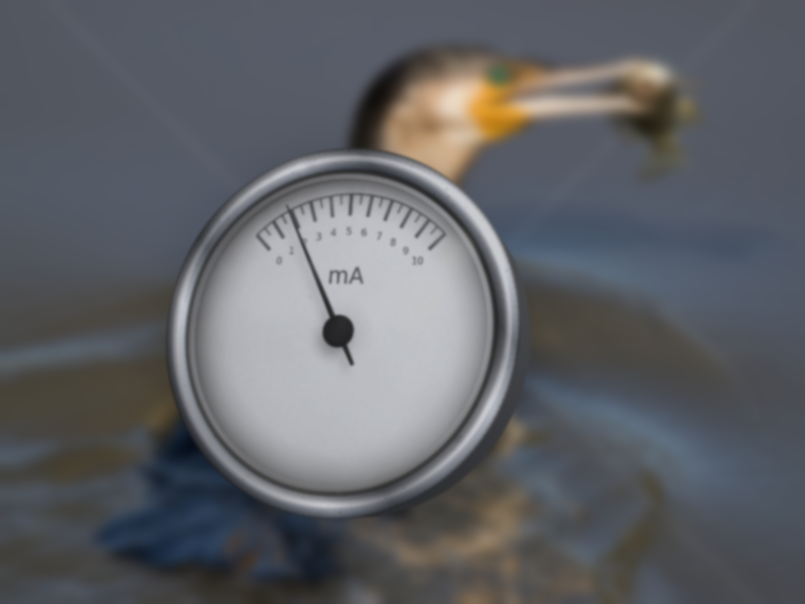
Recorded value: 2 mA
